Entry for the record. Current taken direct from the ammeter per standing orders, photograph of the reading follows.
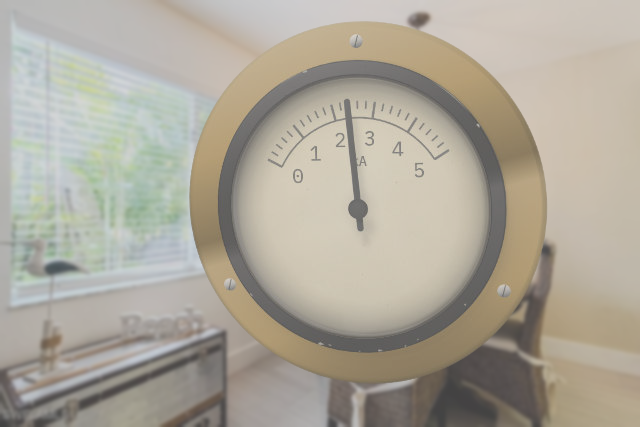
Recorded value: 2.4 kA
